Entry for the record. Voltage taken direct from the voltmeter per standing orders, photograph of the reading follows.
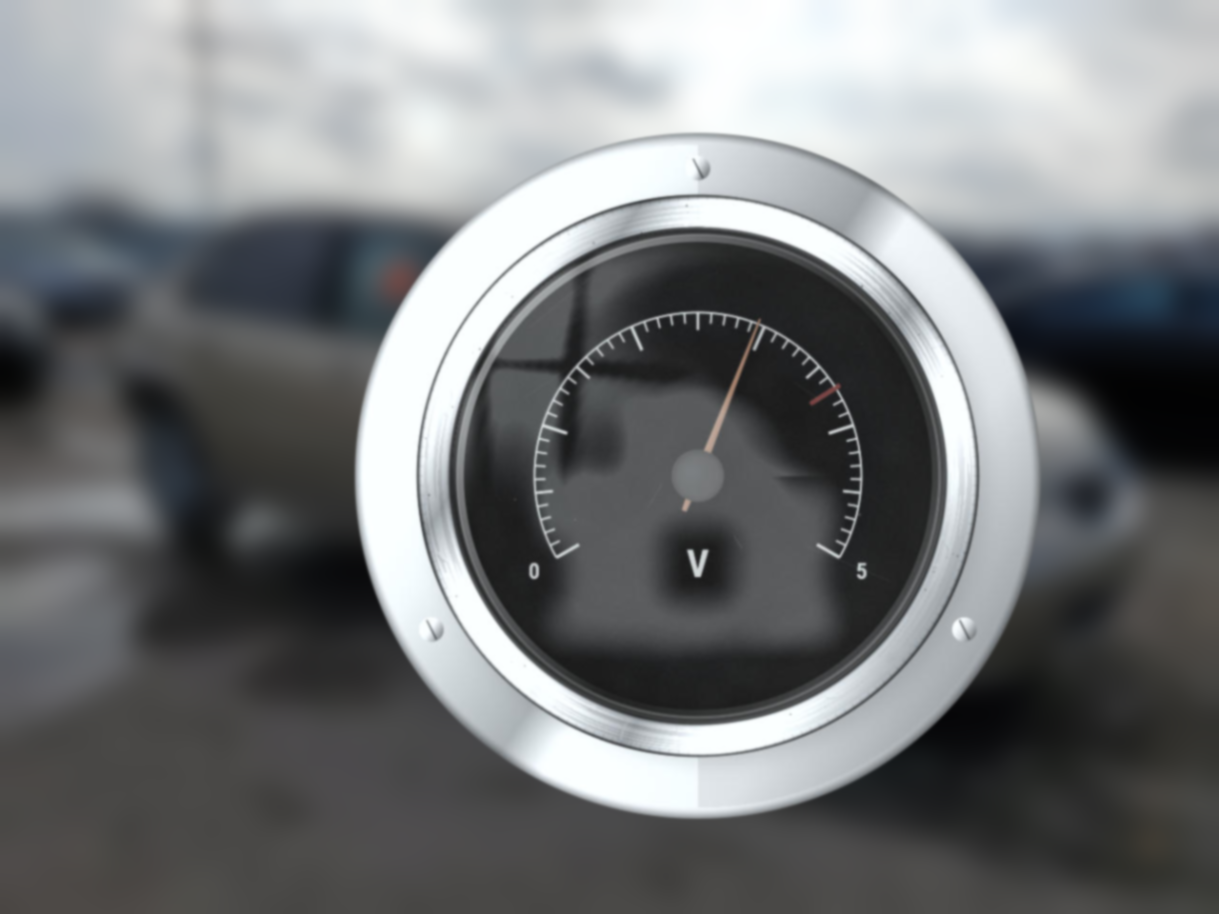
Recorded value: 2.95 V
